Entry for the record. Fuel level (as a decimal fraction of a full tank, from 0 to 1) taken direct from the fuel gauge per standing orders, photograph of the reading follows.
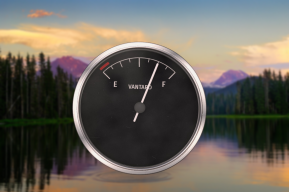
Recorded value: 0.75
